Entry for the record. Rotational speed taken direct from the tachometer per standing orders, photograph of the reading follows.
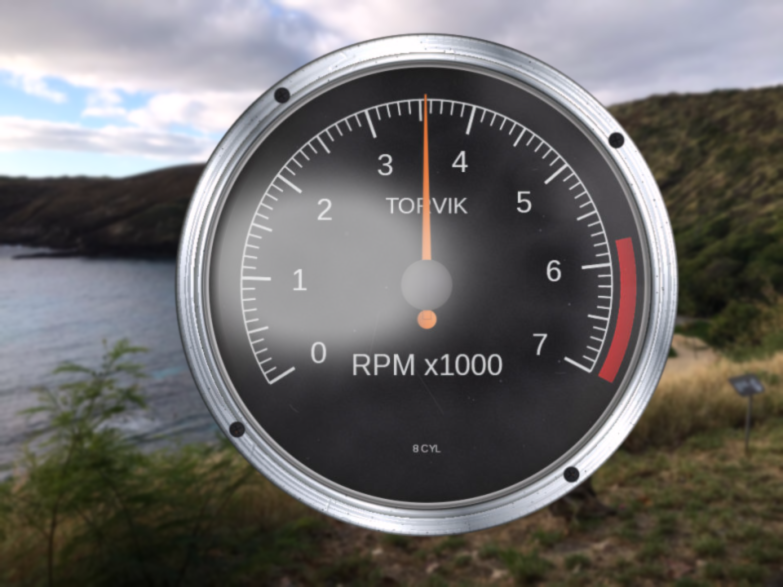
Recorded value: 3550 rpm
